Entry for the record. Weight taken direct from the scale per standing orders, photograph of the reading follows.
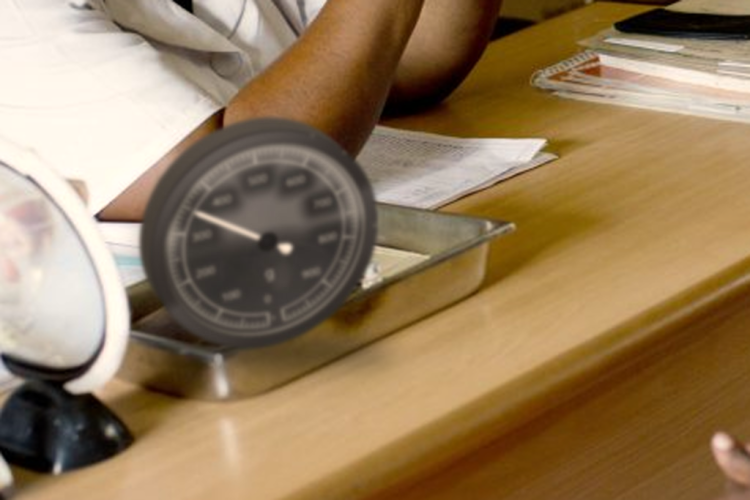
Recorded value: 350 g
